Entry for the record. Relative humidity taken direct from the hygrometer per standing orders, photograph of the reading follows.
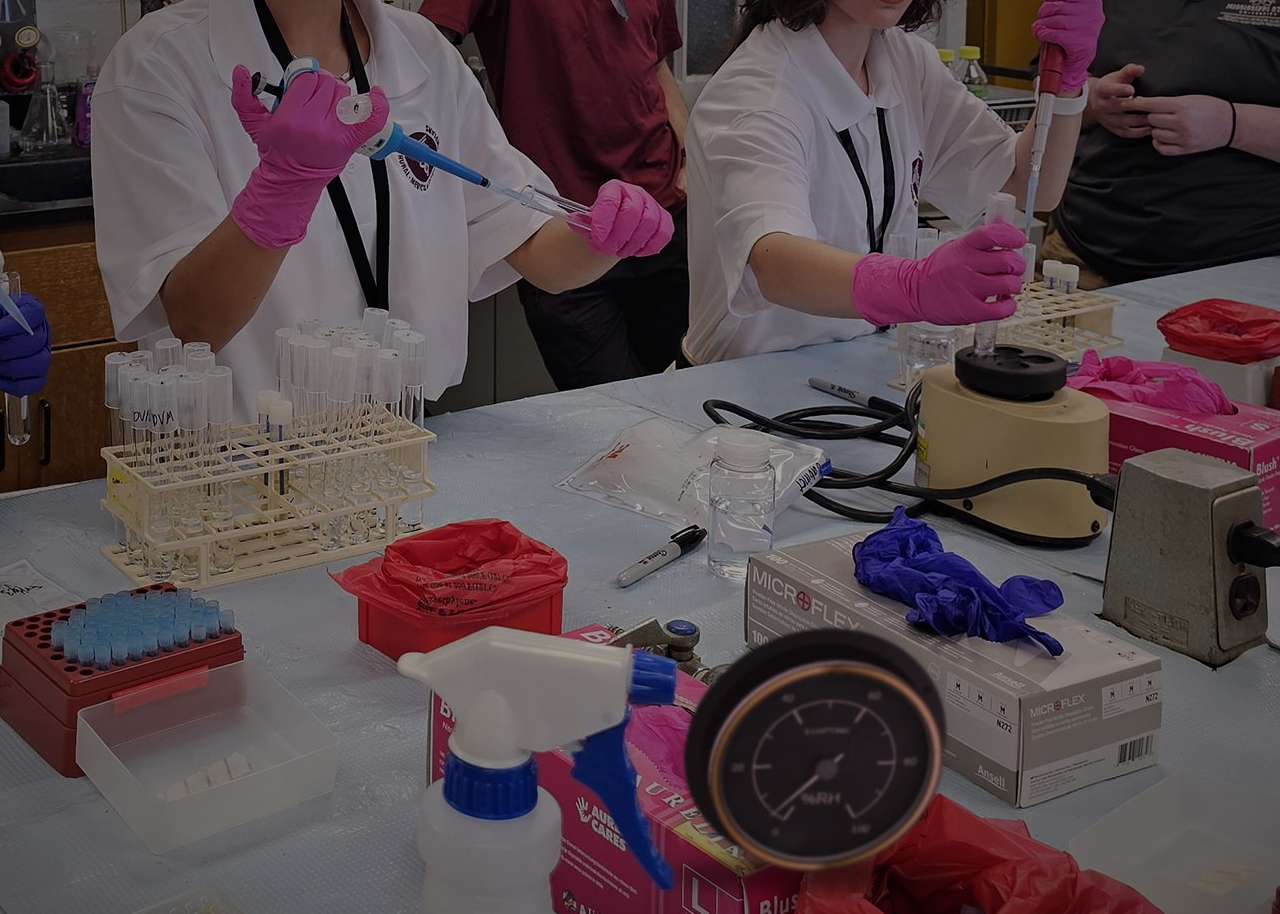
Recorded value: 5 %
